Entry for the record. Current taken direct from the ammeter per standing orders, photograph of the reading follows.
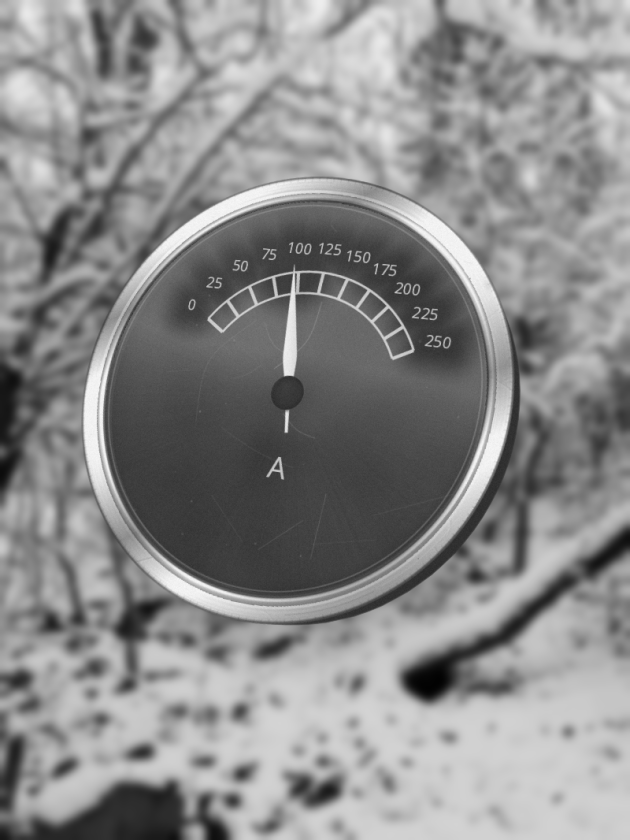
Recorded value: 100 A
